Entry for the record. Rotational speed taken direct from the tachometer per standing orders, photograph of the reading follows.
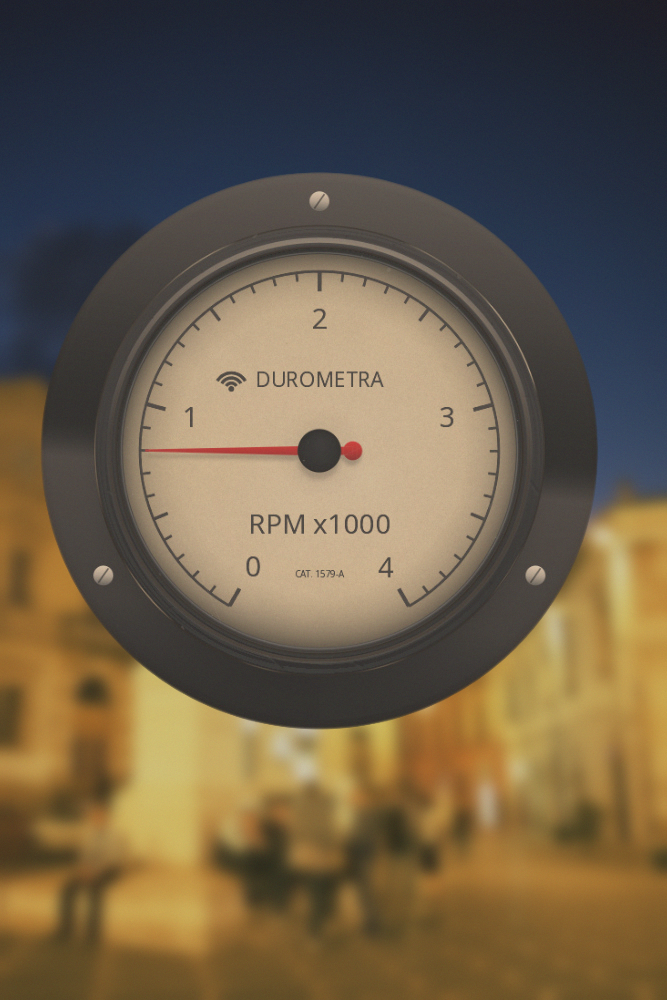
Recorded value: 800 rpm
